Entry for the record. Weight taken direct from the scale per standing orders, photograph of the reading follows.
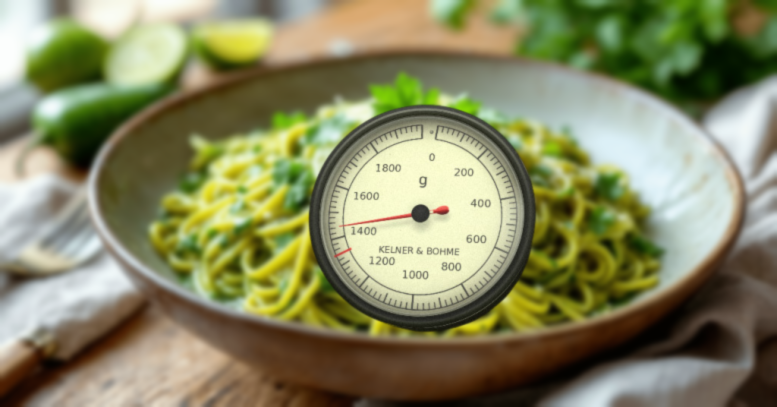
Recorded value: 1440 g
